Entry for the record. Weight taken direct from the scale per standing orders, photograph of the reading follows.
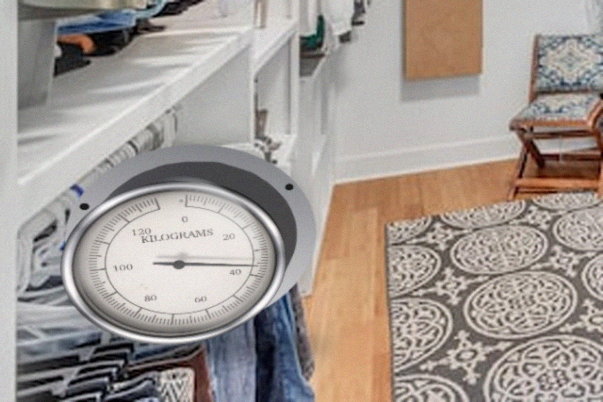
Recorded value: 35 kg
